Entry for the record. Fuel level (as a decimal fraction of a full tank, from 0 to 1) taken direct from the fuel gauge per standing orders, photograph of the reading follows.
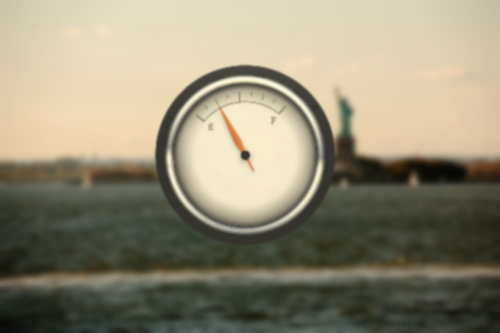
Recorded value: 0.25
